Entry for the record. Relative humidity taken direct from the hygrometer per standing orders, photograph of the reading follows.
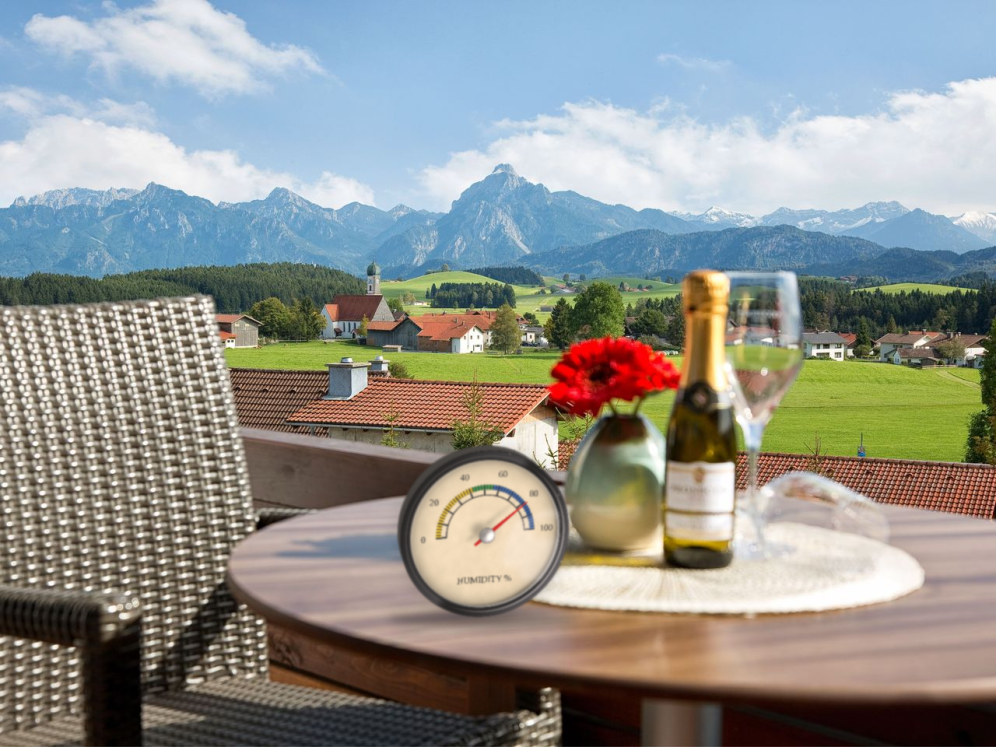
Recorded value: 80 %
